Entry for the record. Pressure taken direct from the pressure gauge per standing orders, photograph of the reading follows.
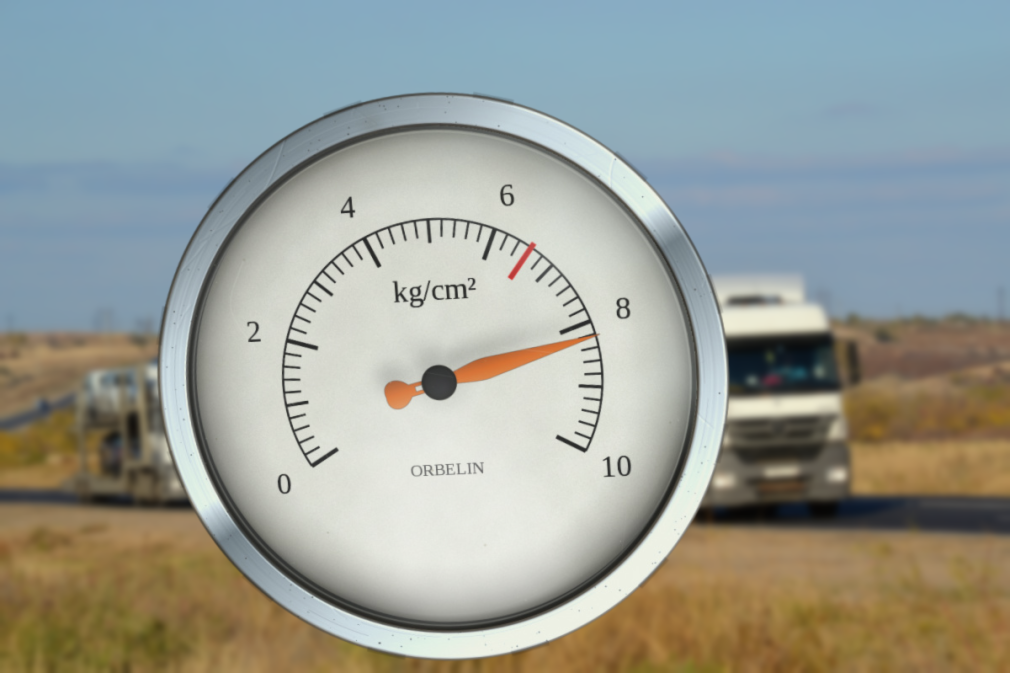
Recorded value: 8.2 kg/cm²
